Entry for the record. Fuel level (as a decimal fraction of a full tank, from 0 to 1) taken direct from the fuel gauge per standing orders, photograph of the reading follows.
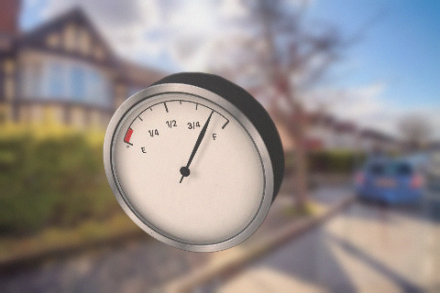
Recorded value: 0.875
